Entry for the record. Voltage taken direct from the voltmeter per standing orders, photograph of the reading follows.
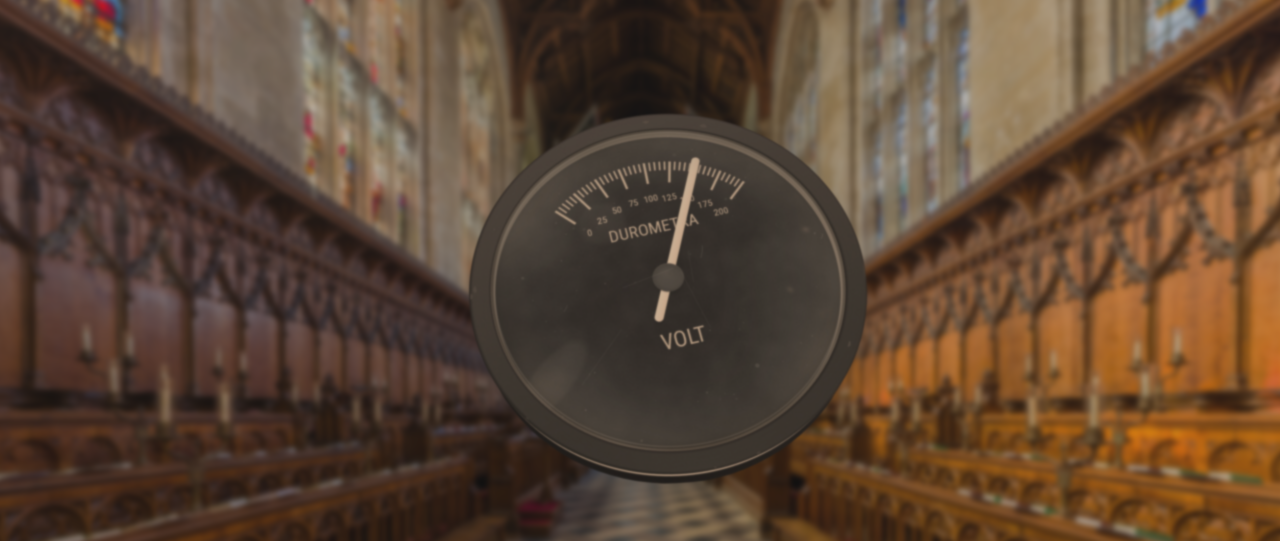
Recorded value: 150 V
